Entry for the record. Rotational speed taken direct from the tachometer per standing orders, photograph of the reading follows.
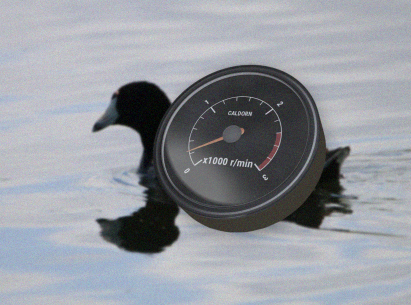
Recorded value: 200 rpm
